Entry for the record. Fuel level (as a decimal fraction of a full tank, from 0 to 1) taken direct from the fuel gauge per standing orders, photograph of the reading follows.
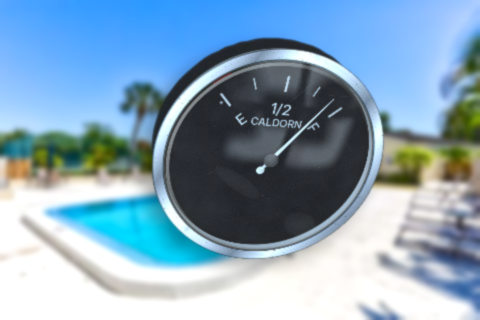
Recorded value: 0.875
